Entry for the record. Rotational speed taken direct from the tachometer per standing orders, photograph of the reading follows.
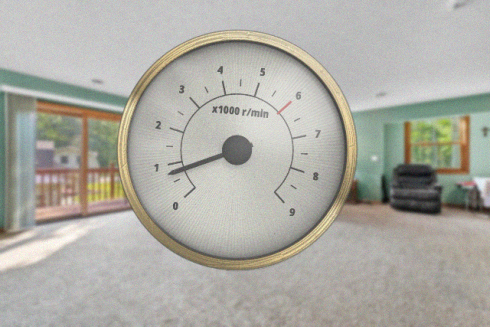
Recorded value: 750 rpm
